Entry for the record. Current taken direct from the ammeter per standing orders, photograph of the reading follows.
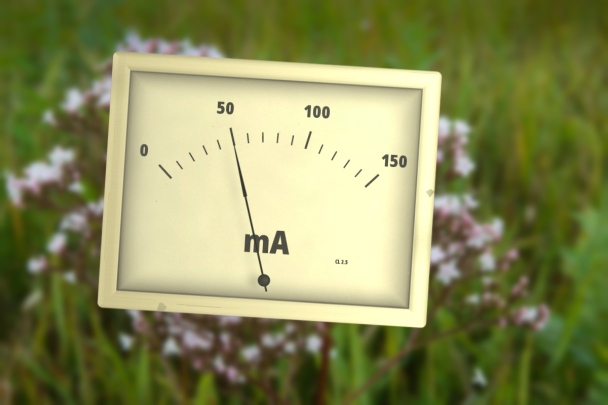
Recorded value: 50 mA
